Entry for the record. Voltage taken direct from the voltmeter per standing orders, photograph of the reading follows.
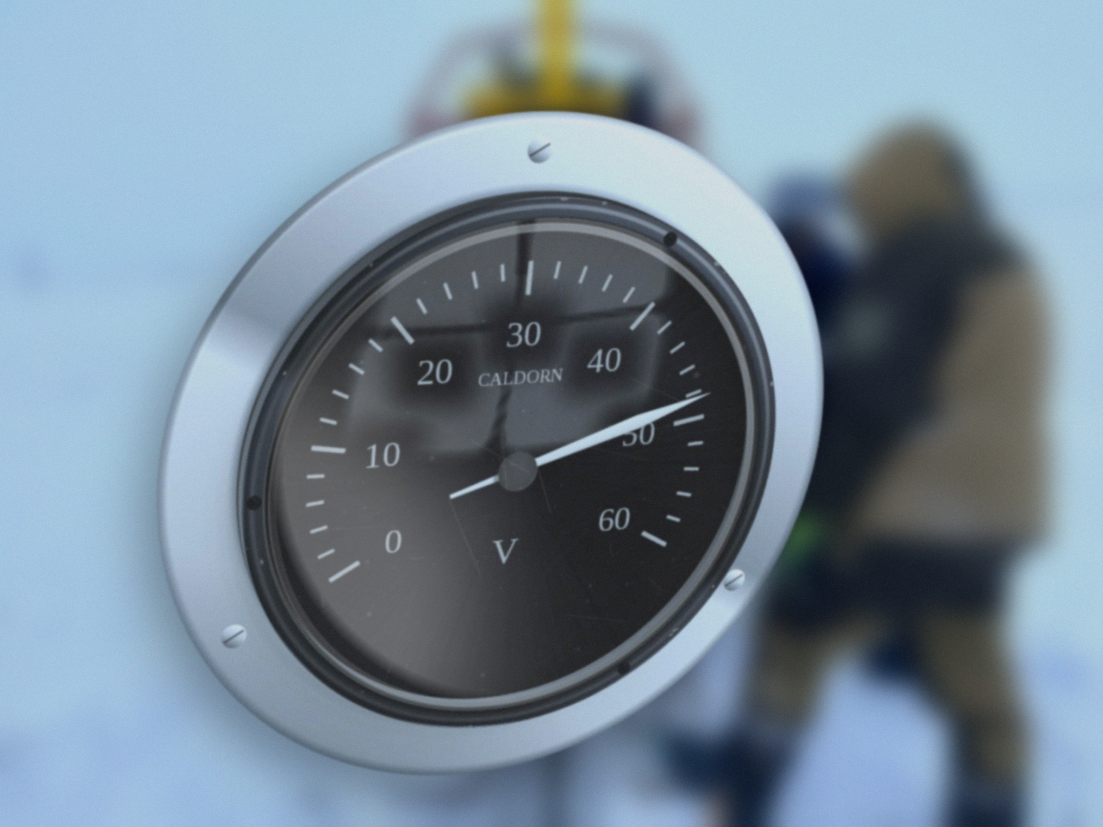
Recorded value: 48 V
